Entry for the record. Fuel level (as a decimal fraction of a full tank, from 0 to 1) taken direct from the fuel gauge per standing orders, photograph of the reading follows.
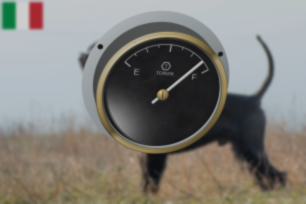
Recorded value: 0.875
